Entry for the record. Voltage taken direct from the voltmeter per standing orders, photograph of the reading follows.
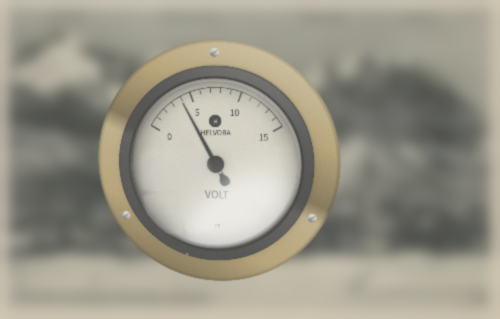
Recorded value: 4 V
